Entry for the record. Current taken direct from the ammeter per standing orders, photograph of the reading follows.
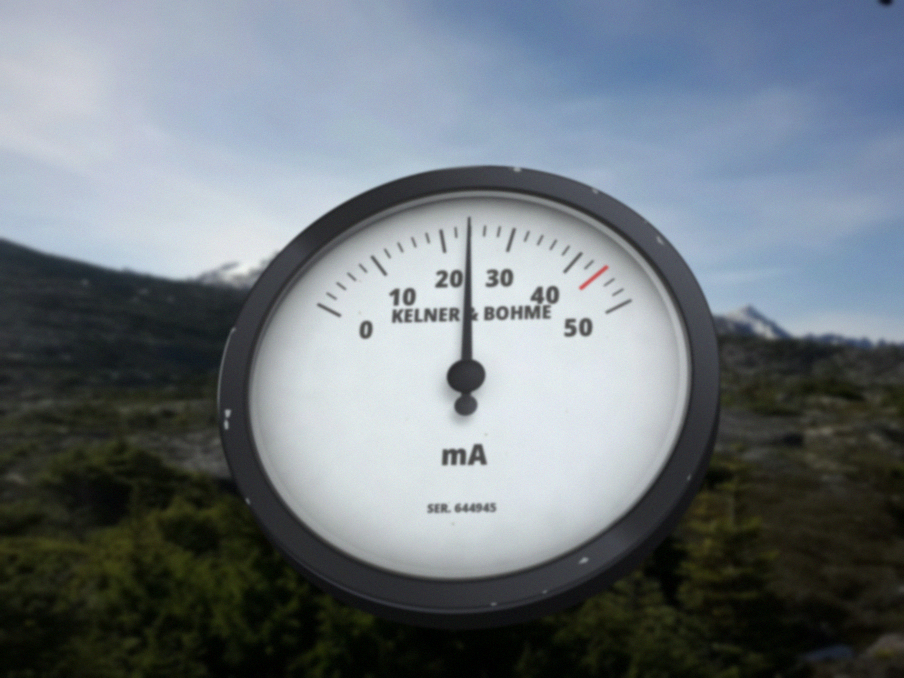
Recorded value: 24 mA
